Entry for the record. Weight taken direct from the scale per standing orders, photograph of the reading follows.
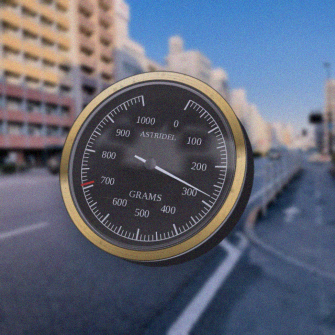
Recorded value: 280 g
